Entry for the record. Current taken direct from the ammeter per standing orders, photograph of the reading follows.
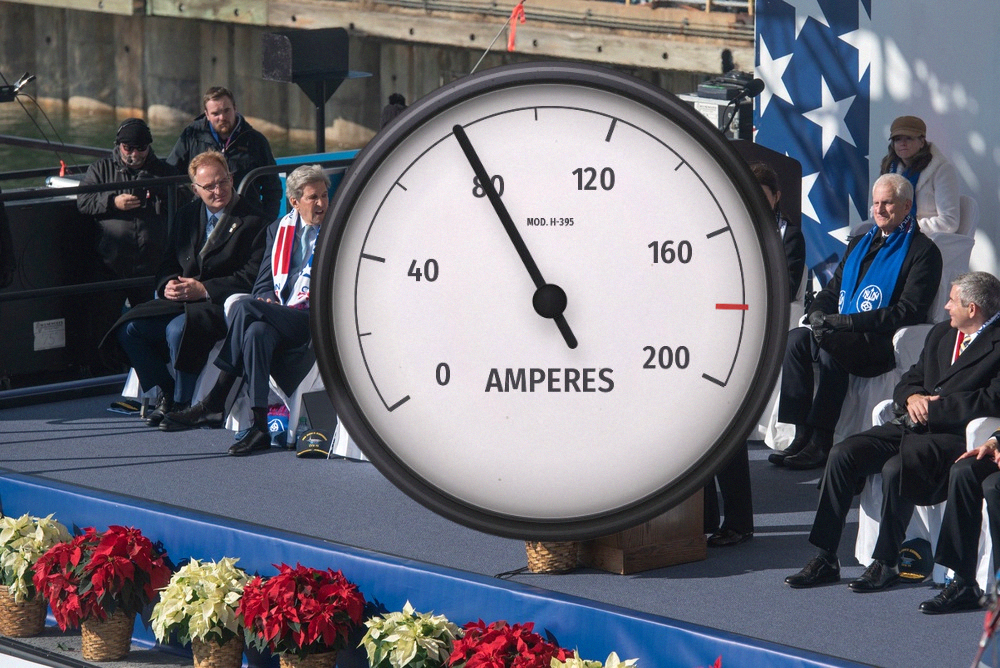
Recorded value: 80 A
